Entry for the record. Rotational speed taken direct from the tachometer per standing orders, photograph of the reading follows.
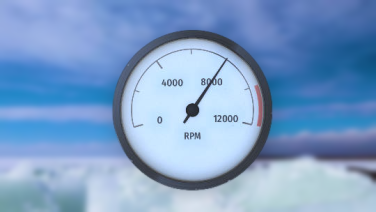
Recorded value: 8000 rpm
